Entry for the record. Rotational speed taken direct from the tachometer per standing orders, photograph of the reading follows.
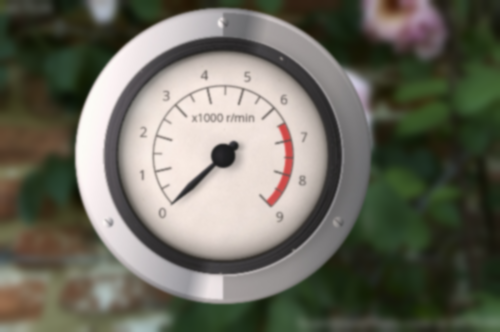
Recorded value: 0 rpm
